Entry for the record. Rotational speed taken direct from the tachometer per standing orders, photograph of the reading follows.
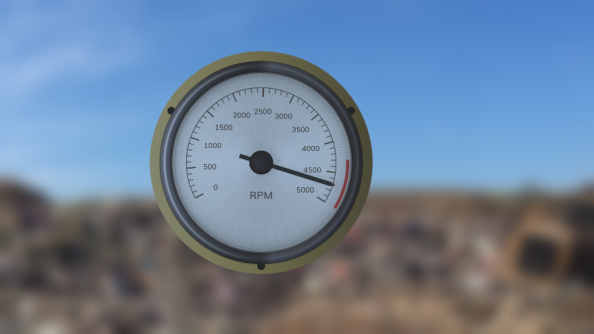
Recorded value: 4700 rpm
